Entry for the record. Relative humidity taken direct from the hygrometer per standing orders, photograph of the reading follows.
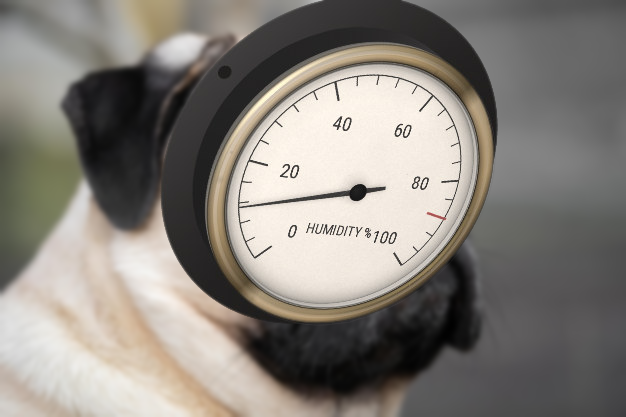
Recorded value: 12 %
